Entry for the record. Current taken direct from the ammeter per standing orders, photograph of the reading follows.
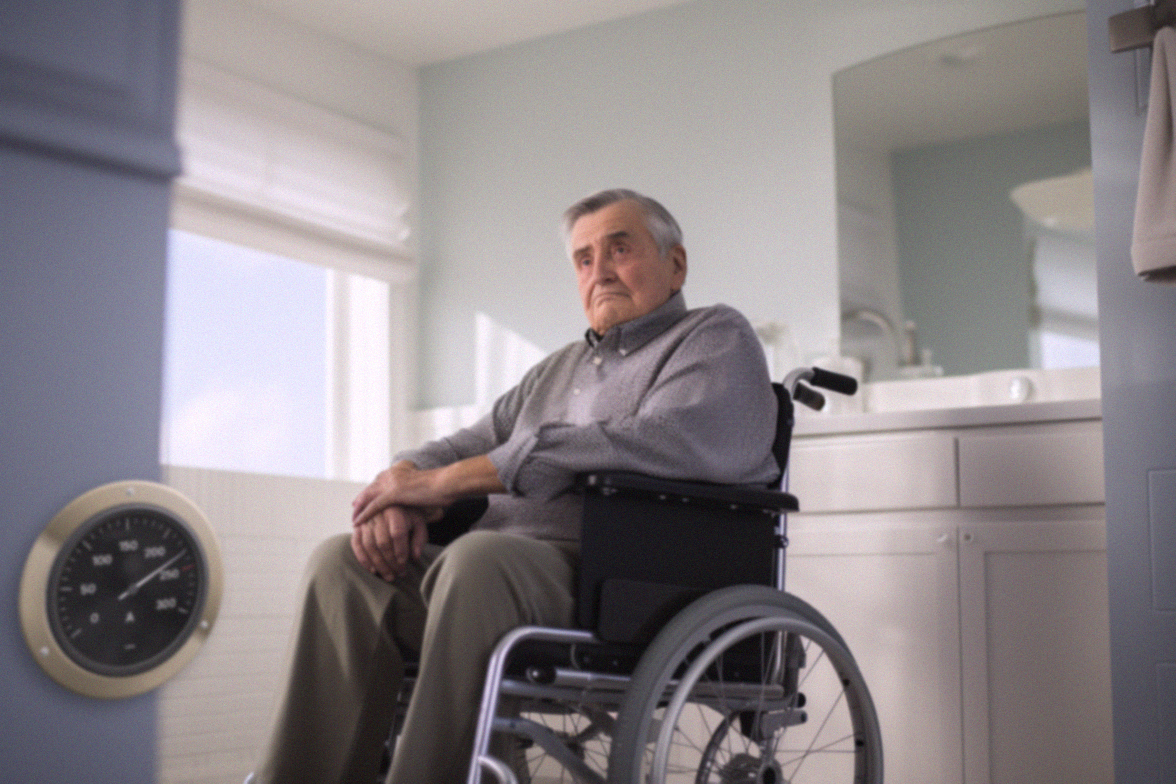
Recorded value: 230 A
